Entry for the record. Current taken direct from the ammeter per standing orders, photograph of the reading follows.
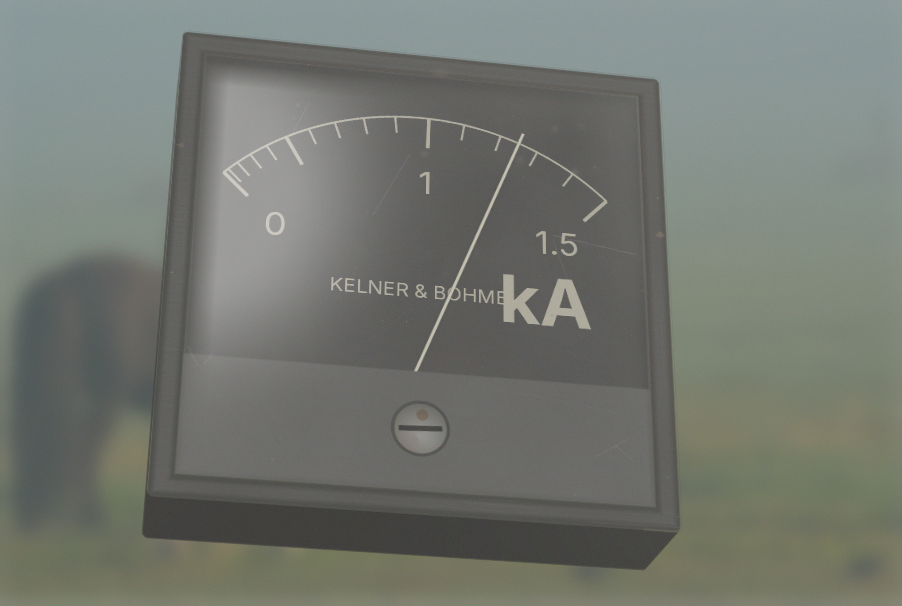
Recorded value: 1.25 kA
